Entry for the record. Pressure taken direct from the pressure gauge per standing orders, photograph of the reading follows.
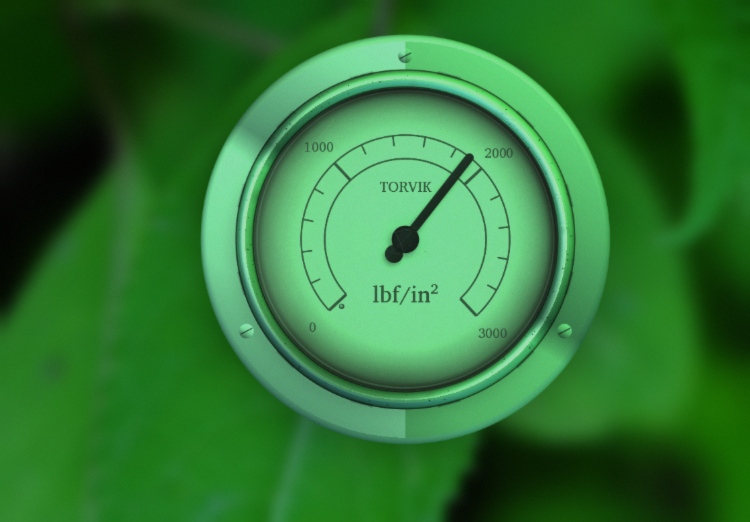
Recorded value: 1900 psi
